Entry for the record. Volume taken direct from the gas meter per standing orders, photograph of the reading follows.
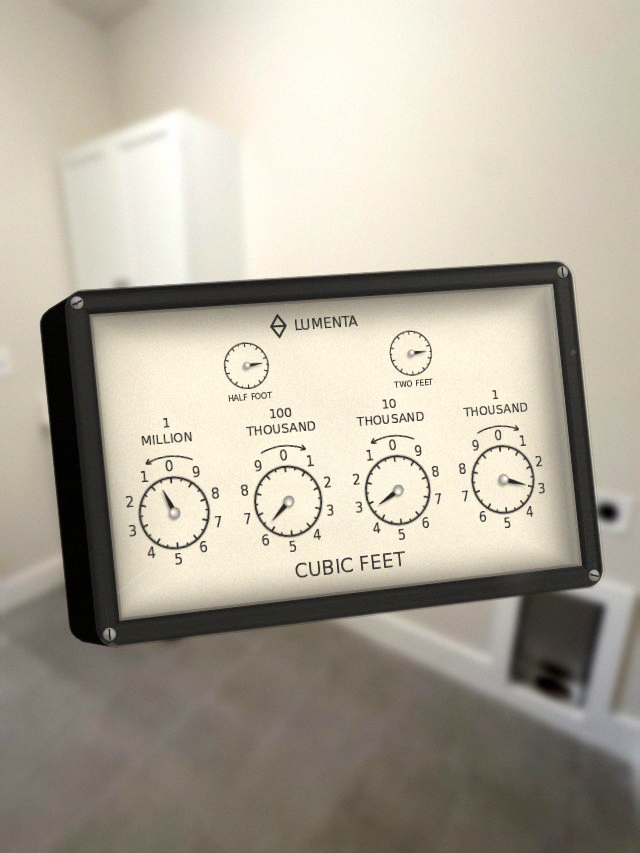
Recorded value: 63300 ft³
